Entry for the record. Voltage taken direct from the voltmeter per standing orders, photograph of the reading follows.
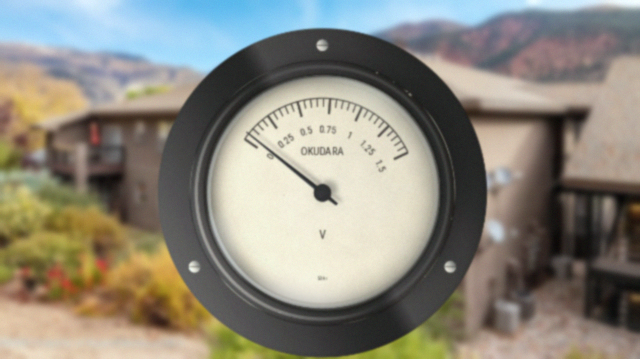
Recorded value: 0.05 V
